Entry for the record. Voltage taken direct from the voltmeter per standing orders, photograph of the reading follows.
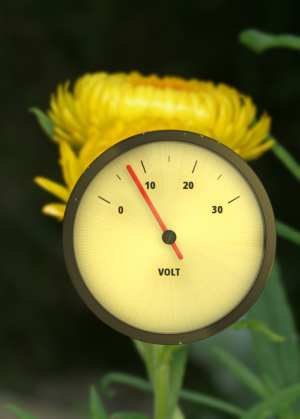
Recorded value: 7.5 V
